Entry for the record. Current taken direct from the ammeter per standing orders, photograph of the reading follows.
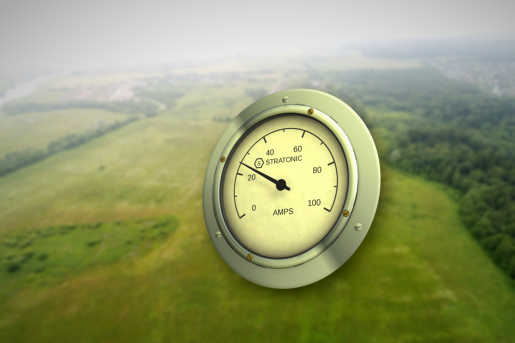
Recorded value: 25 A
